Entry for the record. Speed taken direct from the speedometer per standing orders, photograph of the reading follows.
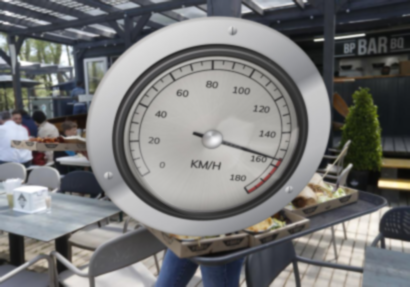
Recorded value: 155 km/h
